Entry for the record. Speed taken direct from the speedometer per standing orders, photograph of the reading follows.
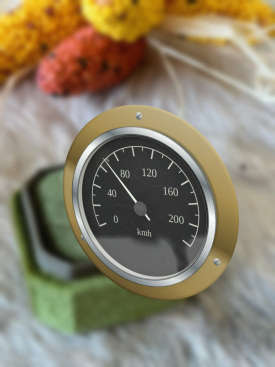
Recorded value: 70 km/h
